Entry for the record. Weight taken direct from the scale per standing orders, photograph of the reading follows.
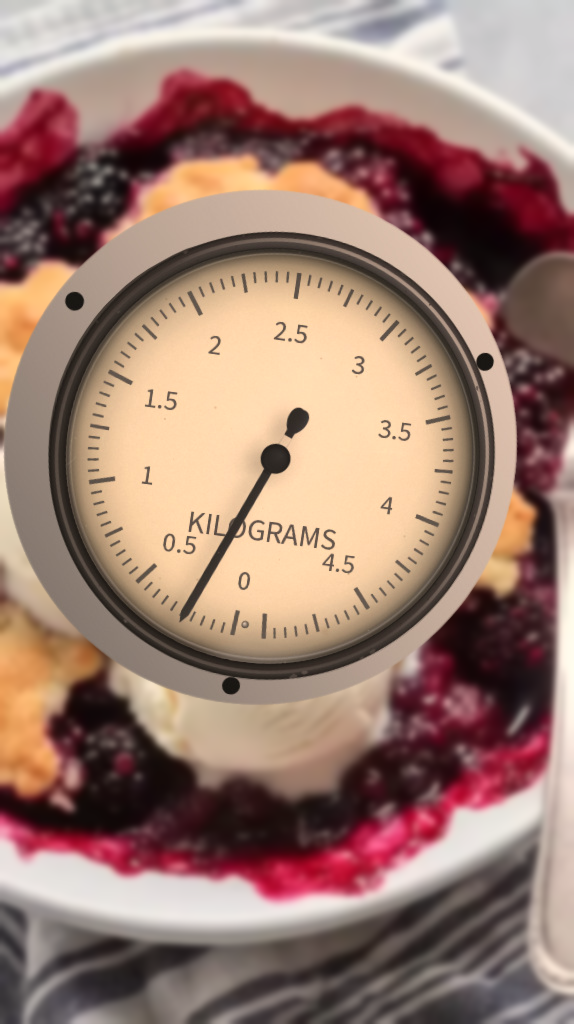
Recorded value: 0.25 kg
